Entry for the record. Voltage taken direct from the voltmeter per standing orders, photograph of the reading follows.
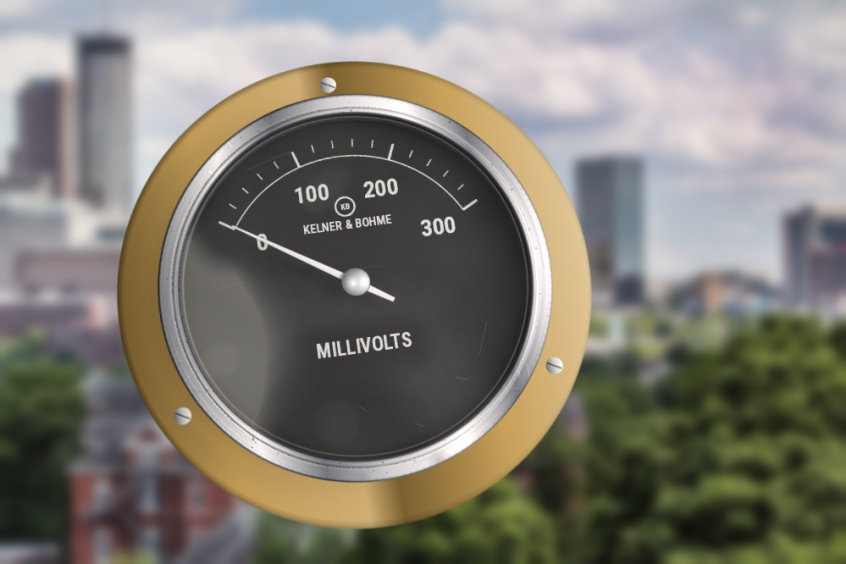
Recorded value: 0 mV
